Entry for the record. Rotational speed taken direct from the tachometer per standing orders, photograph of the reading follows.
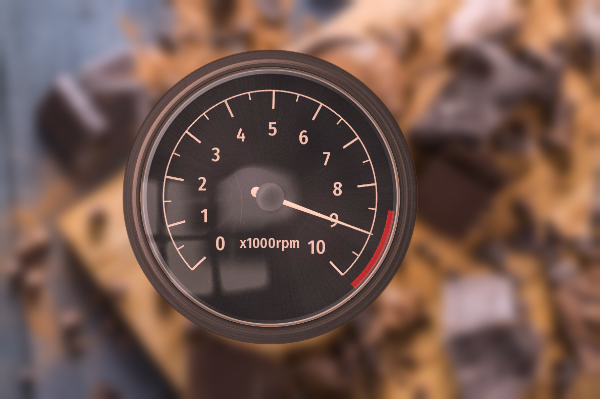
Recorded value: 9000 rpm
